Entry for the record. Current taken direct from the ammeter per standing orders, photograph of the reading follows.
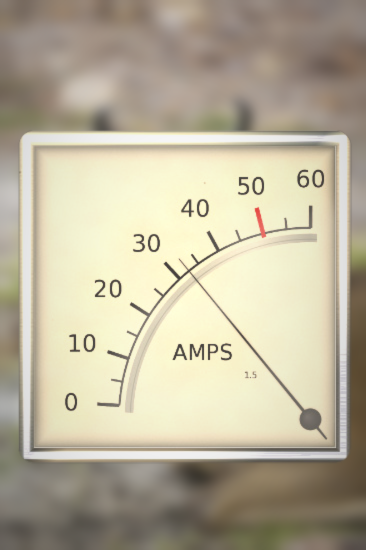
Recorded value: 32.5 A
